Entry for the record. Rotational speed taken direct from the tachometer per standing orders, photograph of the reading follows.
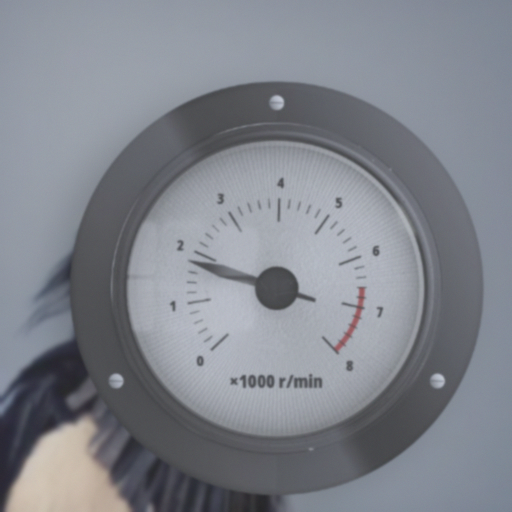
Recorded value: 1800 rpm
